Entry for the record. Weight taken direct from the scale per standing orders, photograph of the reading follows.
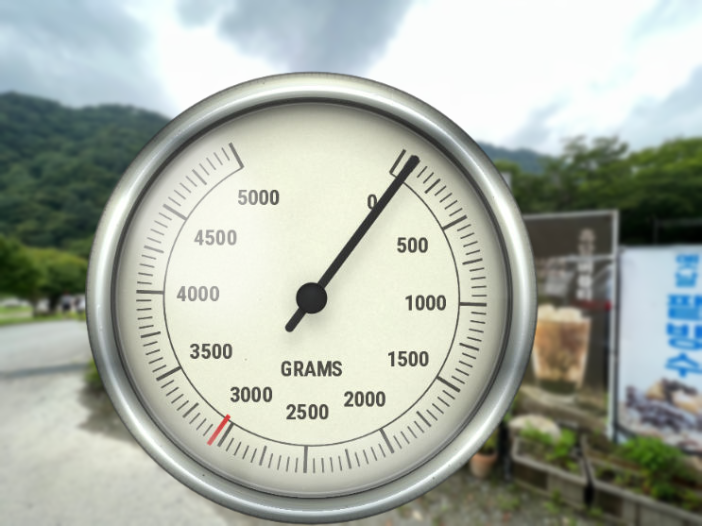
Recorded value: 75 g
